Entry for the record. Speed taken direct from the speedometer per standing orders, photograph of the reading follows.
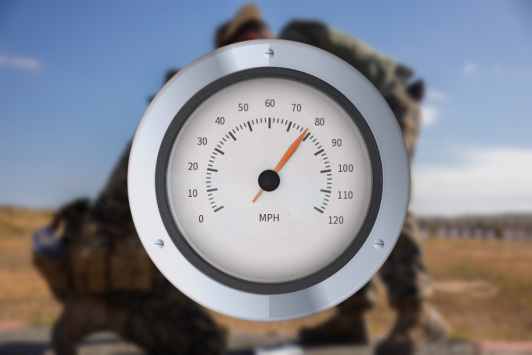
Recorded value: 78 mph
